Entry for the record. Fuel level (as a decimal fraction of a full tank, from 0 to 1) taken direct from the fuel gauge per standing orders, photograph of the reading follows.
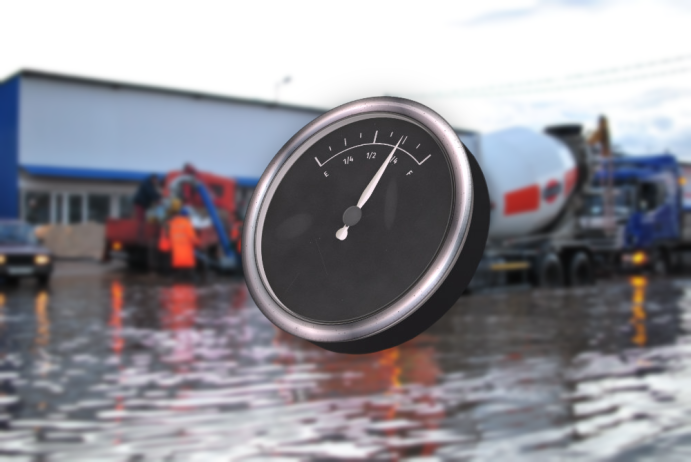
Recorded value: 0.75
